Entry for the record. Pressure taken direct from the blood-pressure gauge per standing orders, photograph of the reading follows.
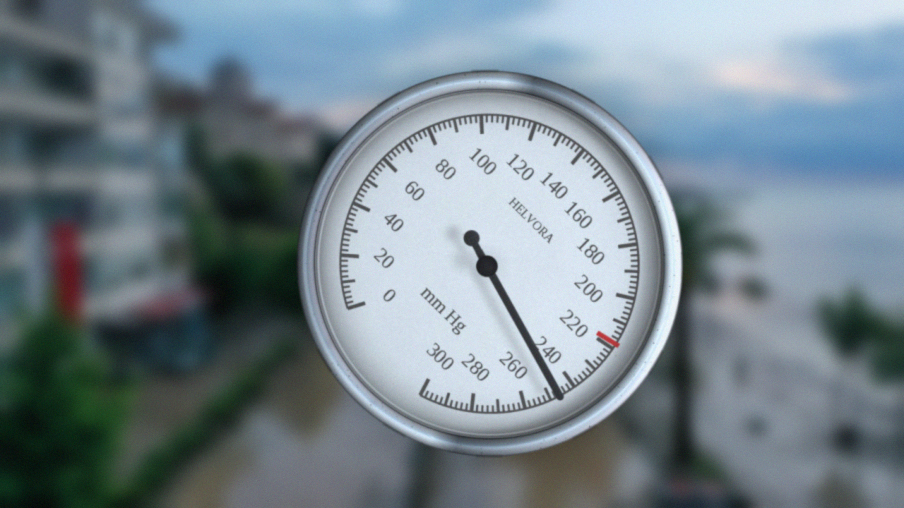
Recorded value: 246 mmHg
